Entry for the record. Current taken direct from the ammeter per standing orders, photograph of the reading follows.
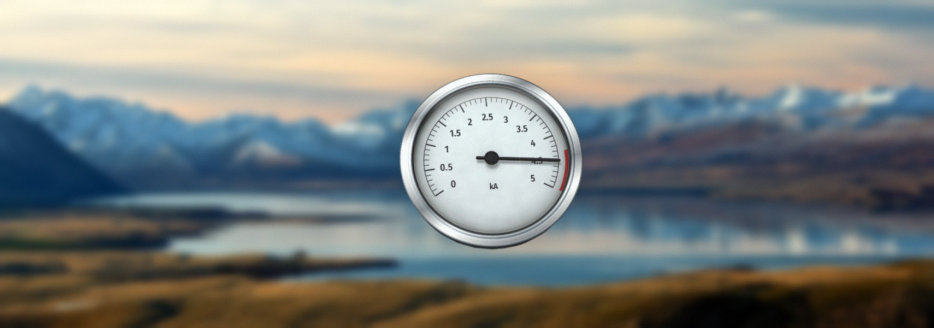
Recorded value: 4.5 kA
